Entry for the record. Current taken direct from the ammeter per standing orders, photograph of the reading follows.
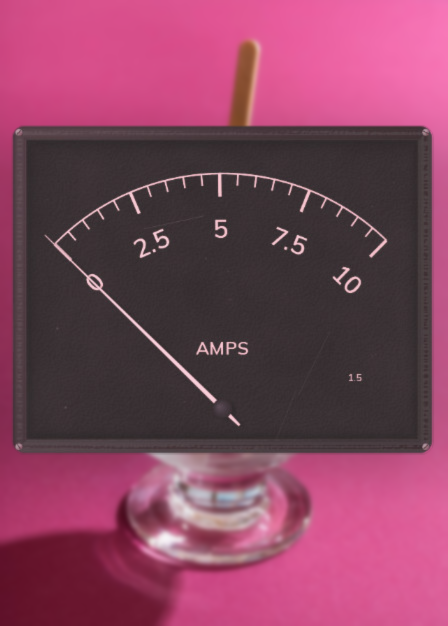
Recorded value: 0 A
